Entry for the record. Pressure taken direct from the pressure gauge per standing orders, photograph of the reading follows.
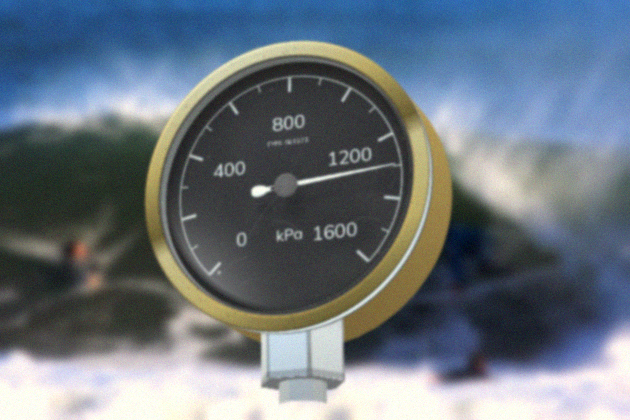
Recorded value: 1300 kPa
